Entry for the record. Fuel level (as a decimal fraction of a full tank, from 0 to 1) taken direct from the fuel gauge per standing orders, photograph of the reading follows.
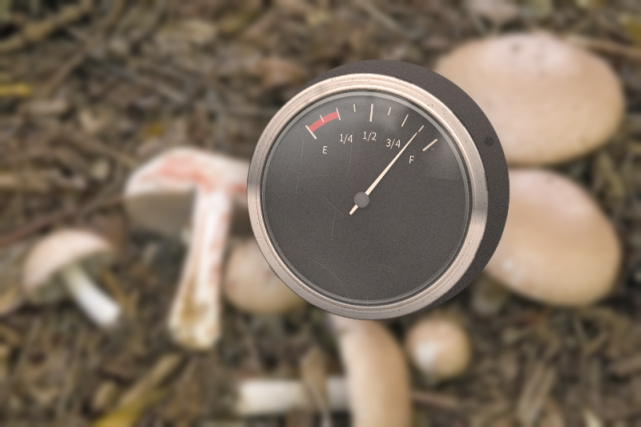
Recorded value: 0.875
